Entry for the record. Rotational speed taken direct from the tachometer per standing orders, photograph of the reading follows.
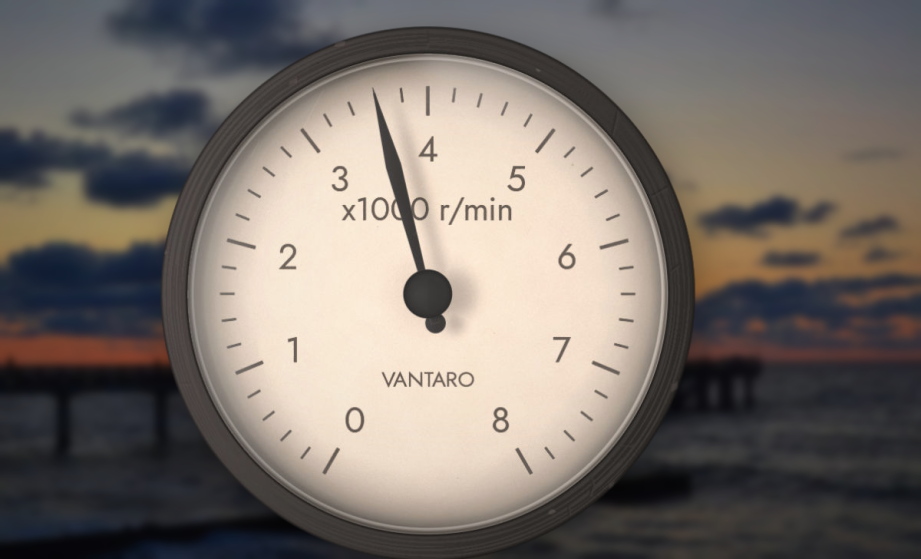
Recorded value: 3600 rpm
